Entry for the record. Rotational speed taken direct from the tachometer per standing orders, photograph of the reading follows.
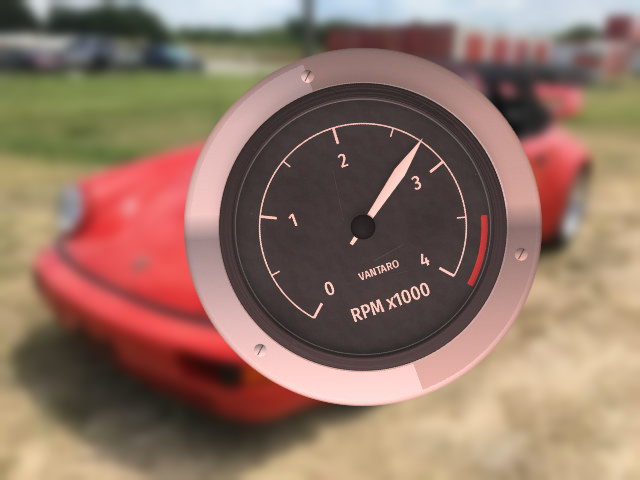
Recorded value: 2750 rpm
